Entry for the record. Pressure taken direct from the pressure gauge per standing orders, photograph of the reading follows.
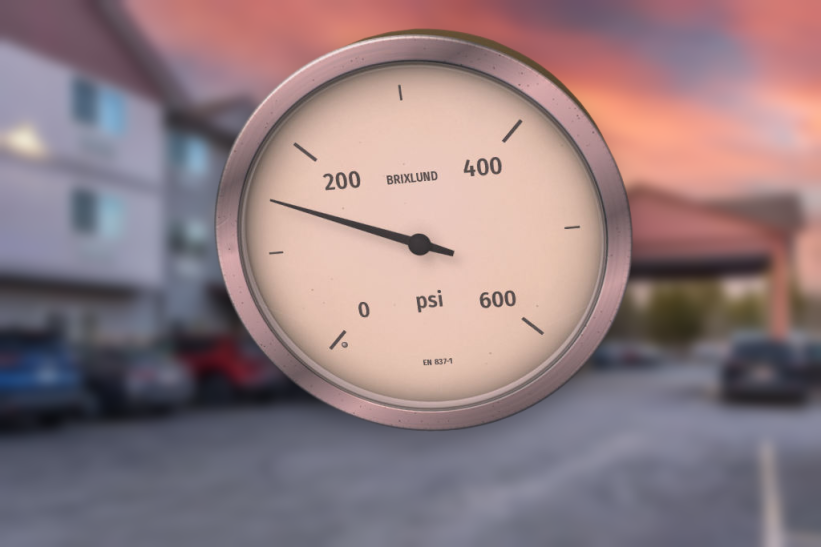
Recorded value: 150 psi
